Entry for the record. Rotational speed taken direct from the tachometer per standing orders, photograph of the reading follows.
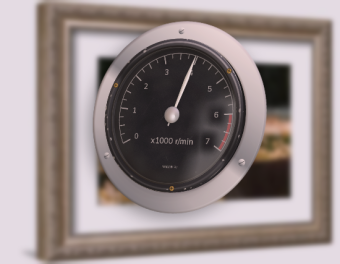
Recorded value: 4000 rpm
